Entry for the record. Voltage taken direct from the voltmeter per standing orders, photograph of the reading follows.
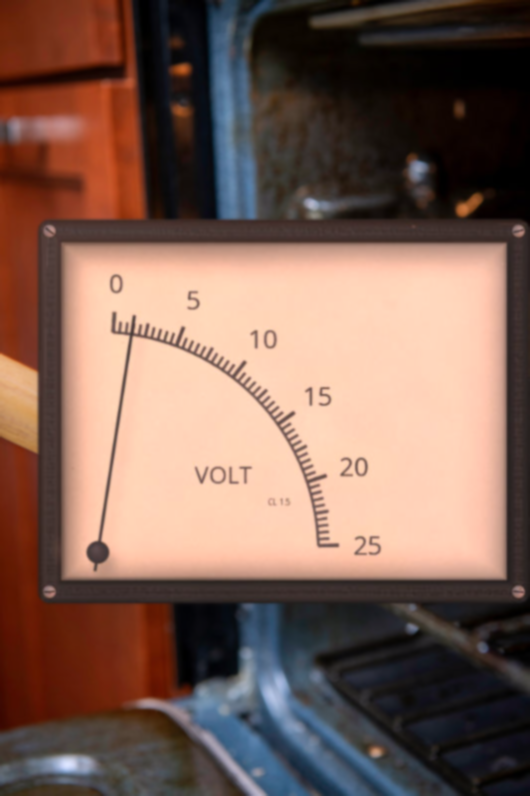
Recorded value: 1.5 V
